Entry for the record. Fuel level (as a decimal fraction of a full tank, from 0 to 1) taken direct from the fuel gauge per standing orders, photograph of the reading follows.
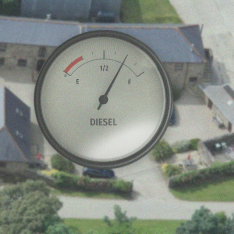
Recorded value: 0.75
